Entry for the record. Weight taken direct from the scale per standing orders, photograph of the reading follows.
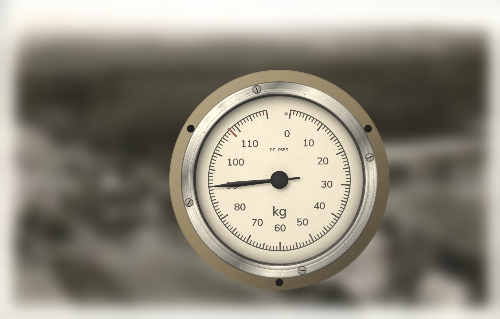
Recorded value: 90 kg
